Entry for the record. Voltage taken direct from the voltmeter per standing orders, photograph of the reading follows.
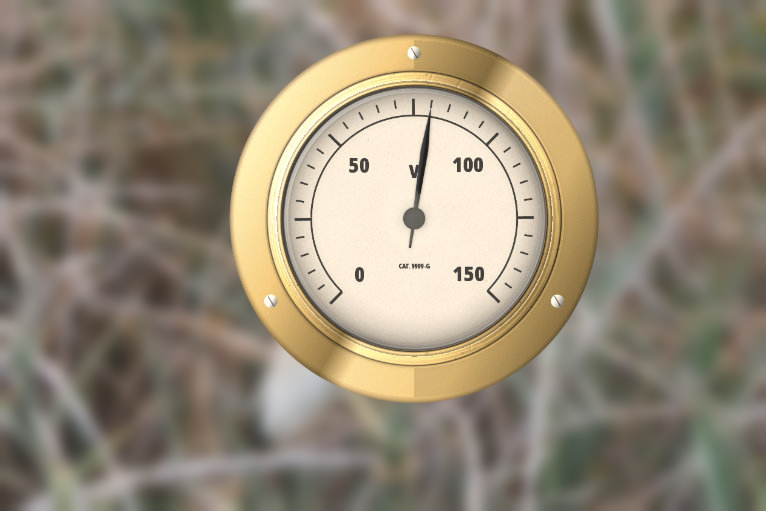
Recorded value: 80 V
